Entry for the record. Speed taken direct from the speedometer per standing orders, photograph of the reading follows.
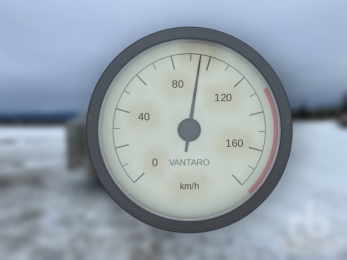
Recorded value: 95 km/h
